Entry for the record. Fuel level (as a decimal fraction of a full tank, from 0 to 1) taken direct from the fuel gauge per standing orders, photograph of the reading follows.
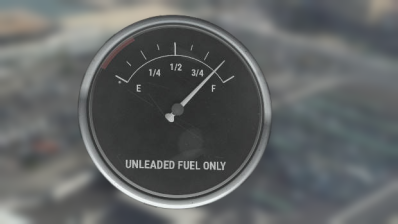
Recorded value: 0.875
